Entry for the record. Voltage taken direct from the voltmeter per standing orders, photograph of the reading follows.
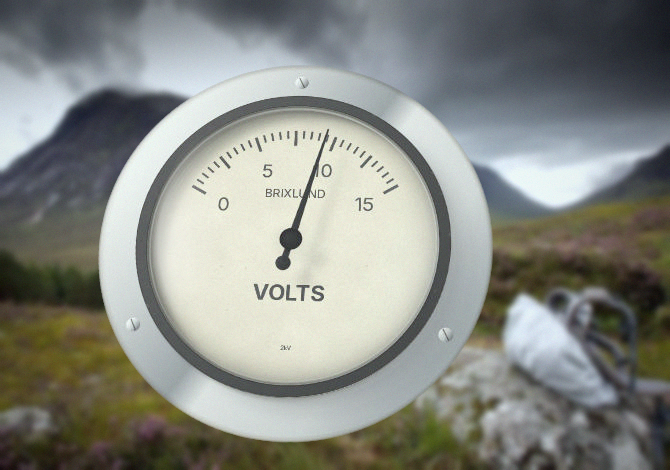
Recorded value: 9.5 V
